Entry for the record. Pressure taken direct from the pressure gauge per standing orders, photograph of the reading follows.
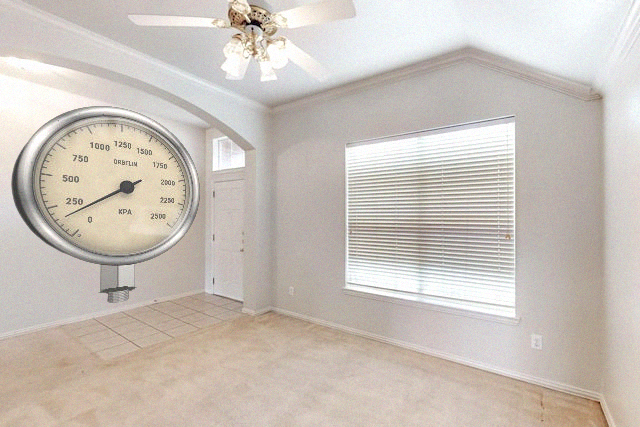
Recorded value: 150 kPa
